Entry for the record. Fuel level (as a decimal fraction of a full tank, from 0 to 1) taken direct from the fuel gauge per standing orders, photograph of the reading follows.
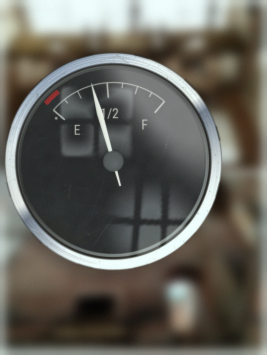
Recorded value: 0.375
